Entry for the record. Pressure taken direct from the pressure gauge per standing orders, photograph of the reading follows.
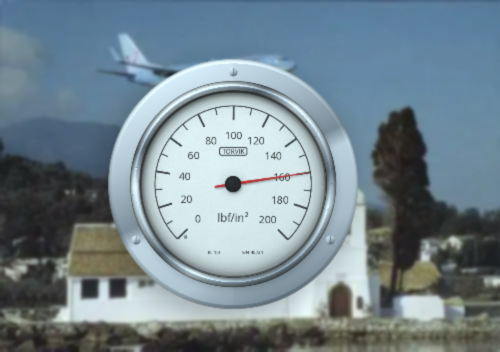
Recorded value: 160 psi
